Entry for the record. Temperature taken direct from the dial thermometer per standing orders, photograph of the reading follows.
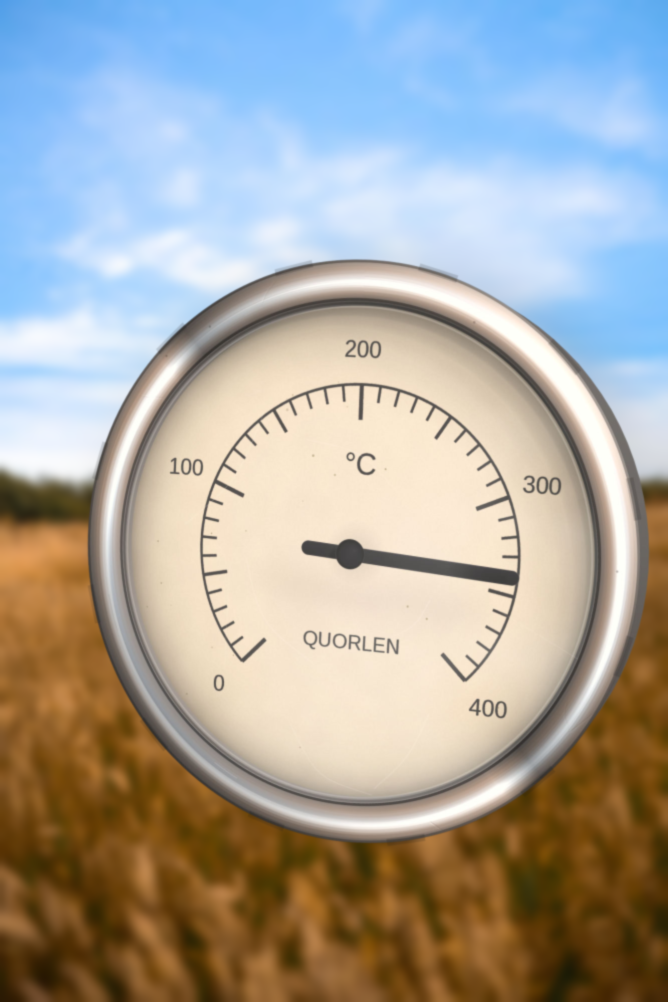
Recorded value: 340 °C
